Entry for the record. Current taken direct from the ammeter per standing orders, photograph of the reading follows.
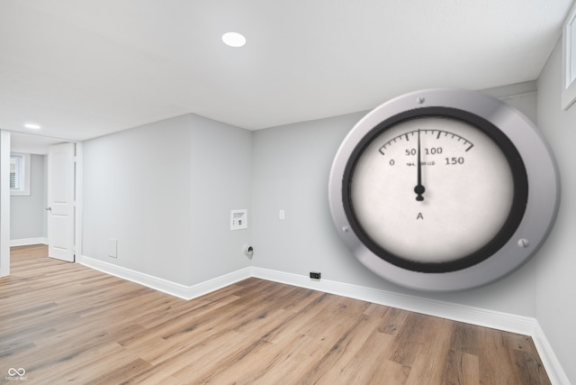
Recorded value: 70 A
